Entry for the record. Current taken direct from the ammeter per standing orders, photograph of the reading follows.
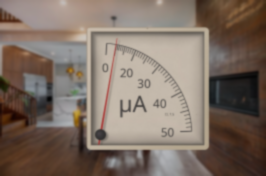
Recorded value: 10 µA
